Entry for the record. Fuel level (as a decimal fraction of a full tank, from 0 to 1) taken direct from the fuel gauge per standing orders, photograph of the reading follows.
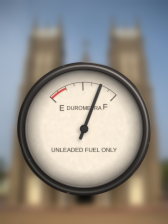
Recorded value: 0.75
